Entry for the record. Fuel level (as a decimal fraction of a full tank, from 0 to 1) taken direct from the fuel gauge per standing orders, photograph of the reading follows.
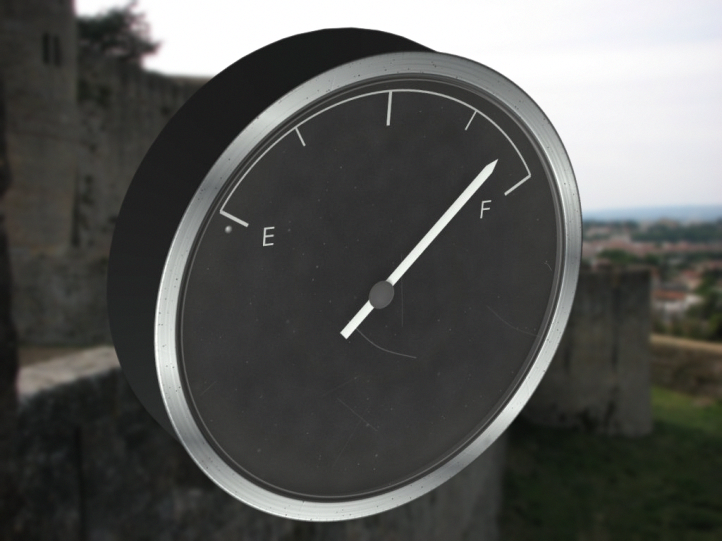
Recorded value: 0.875
